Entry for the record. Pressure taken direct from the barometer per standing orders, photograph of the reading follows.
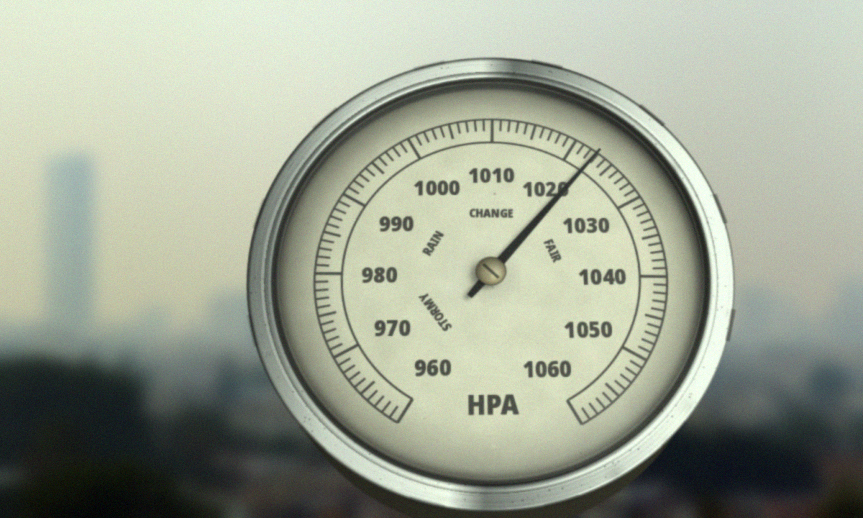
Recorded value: 1023 hPa
